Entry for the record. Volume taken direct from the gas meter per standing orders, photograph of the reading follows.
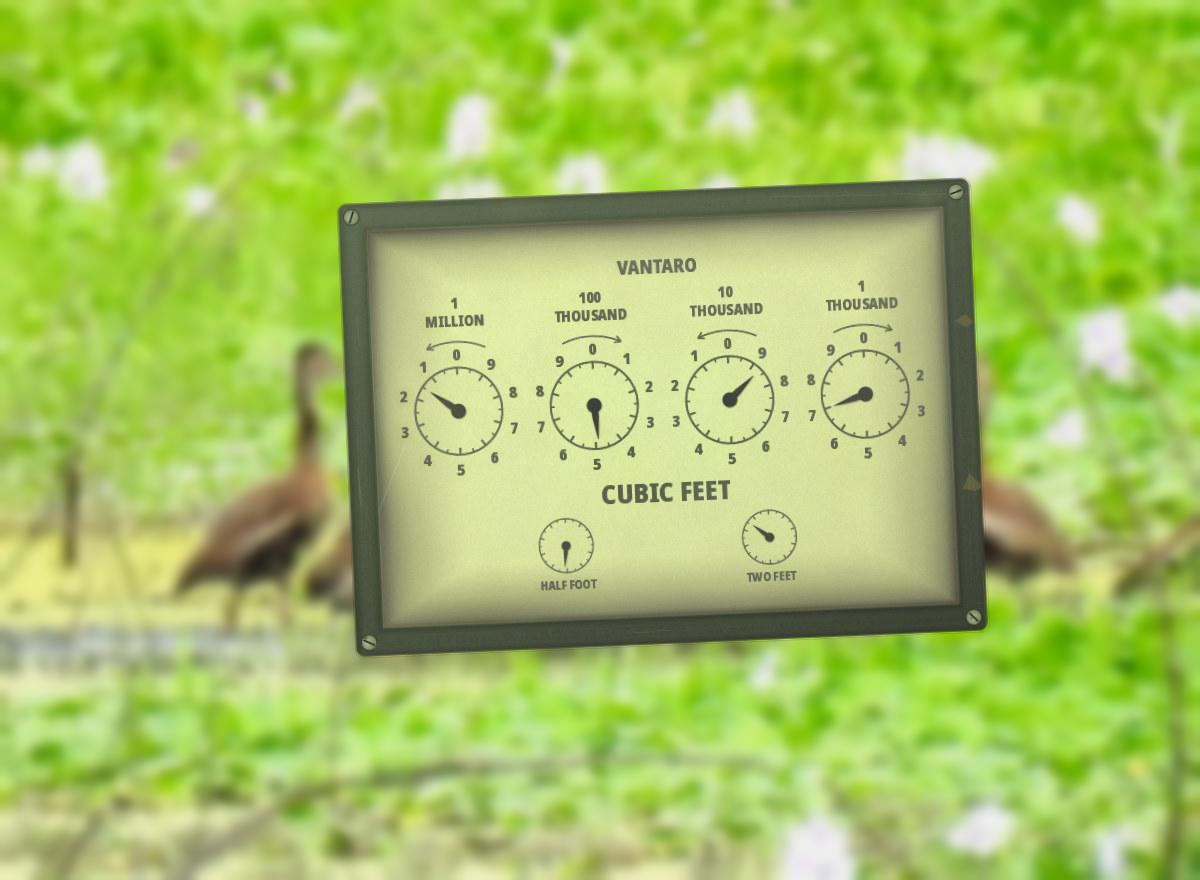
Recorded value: 148700 ft³
